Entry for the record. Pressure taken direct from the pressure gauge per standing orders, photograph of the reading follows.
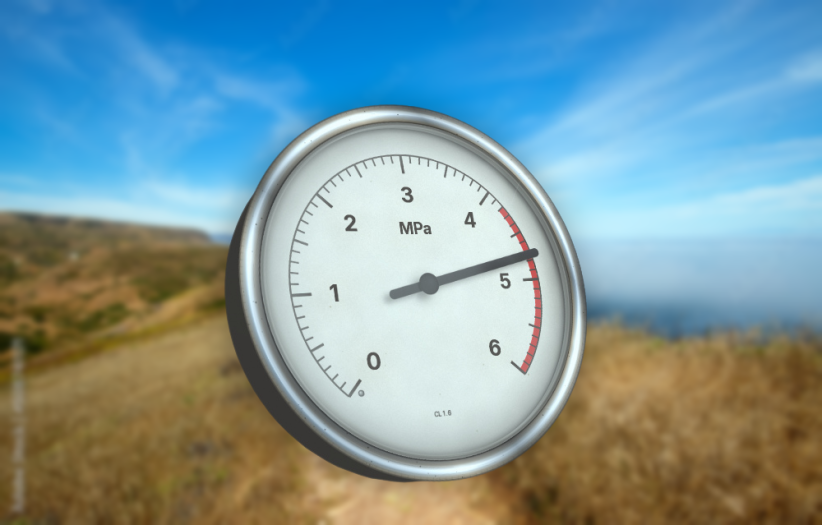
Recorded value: 4.75 MPa
